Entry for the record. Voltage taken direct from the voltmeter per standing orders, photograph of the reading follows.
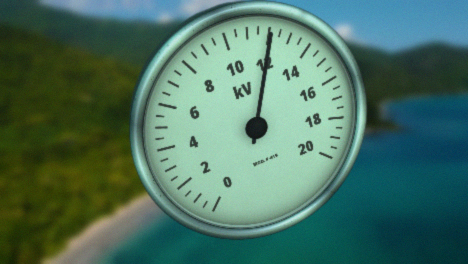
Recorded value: 12 kV
